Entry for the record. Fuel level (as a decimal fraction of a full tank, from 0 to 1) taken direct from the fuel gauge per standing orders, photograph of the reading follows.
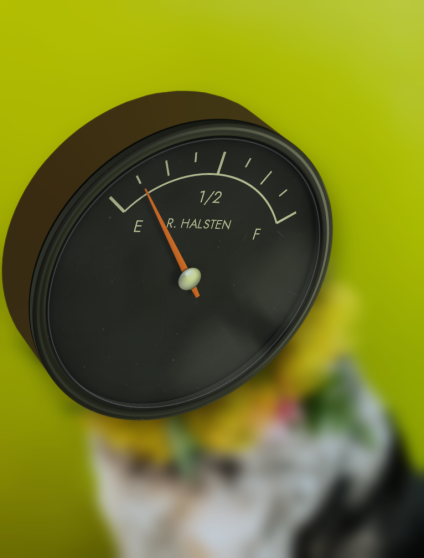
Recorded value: 0.125
